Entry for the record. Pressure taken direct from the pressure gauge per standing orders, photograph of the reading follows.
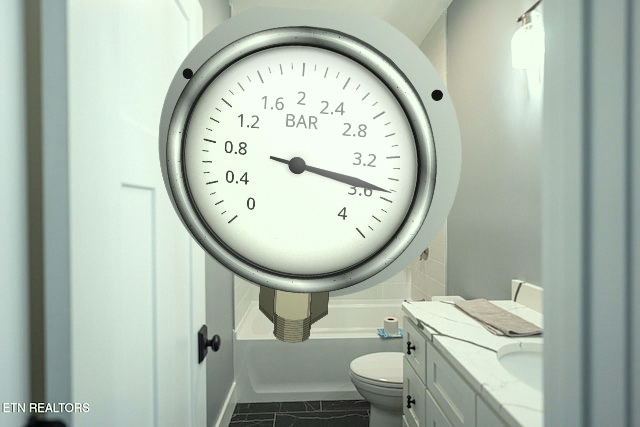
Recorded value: 3.5 bar
